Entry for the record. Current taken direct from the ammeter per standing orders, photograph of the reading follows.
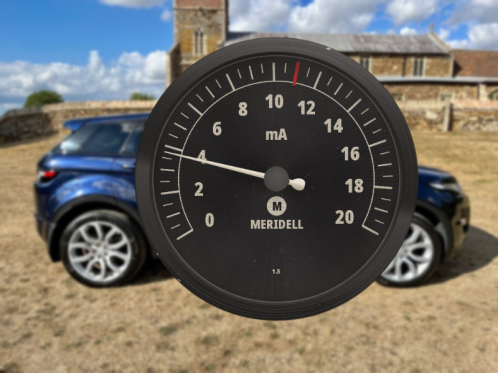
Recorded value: 3.75 mA
